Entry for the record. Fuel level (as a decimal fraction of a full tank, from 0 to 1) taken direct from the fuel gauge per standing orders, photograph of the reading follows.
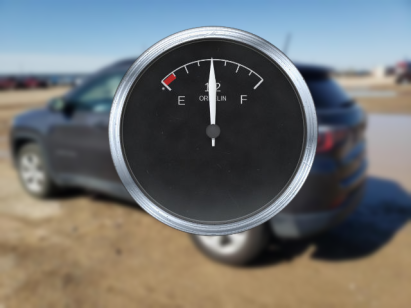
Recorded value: 0.5
